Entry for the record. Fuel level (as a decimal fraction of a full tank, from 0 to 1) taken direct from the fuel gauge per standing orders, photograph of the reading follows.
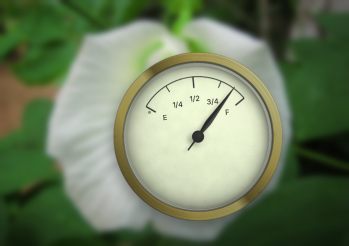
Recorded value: 0.875
